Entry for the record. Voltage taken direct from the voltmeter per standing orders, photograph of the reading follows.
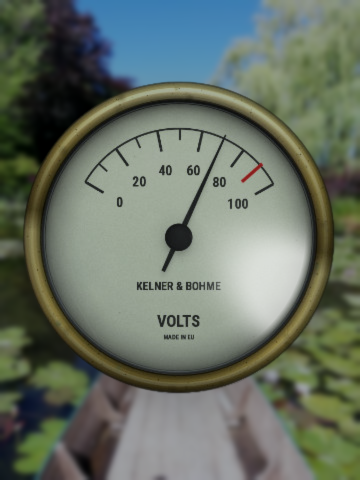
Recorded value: 70 V
